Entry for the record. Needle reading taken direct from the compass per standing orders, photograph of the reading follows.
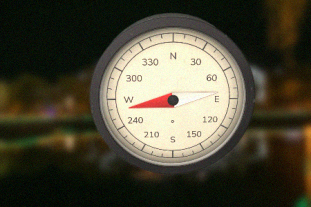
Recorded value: 260 °
